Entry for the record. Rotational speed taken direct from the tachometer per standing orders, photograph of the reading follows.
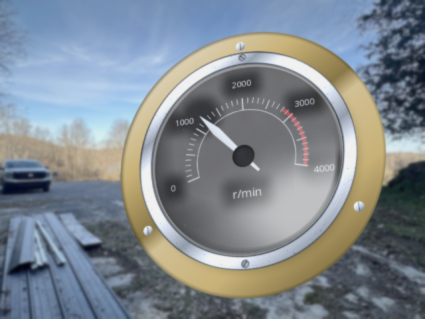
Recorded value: 1200 rpm
